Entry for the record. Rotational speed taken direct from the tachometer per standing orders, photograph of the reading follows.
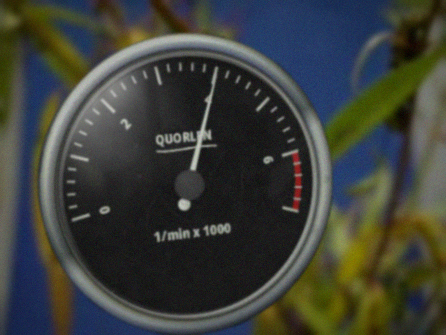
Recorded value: 4000 rpm
